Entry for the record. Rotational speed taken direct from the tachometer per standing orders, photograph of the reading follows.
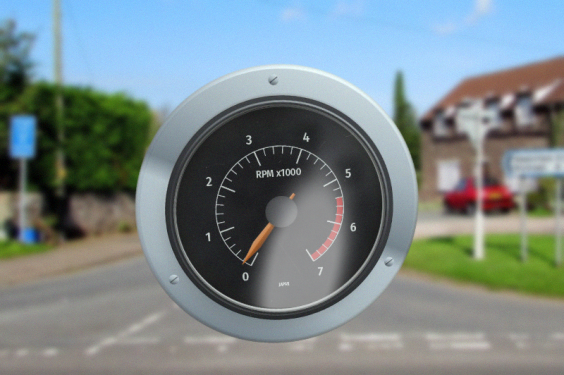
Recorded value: 200 rpm
